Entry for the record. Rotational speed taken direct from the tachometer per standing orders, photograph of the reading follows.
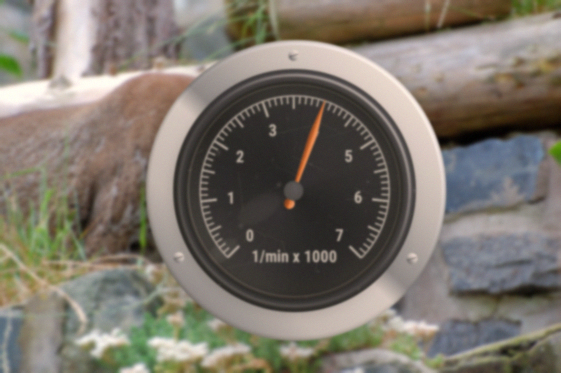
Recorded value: 4000 rpm
